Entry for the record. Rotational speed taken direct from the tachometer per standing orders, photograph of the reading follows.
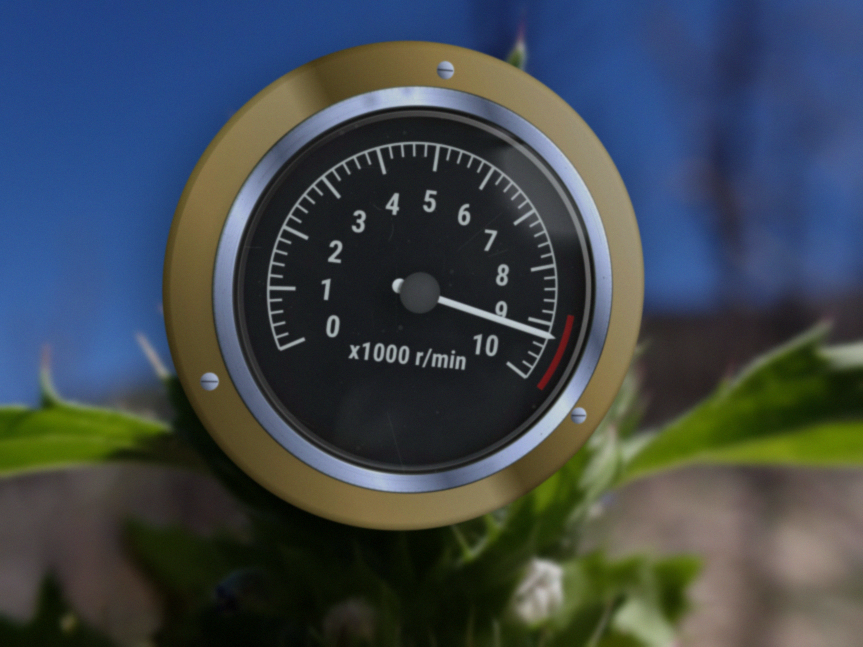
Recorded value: 9200 rpm
